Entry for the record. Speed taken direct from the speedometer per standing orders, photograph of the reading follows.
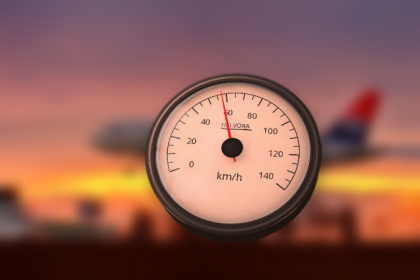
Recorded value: 57.5 km/h
